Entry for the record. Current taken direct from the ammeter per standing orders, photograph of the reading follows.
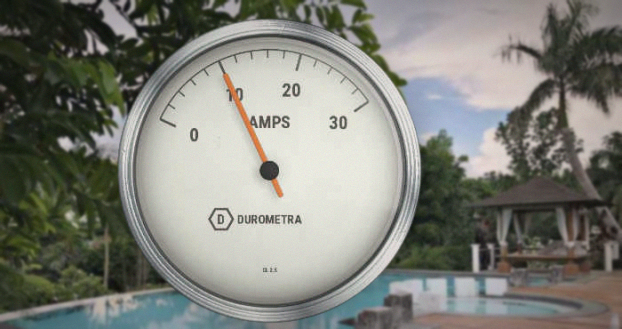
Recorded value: 10 A
